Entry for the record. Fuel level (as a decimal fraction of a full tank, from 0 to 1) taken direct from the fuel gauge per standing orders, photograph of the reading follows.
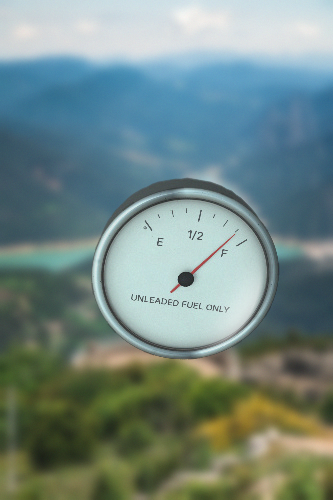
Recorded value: 0.875
